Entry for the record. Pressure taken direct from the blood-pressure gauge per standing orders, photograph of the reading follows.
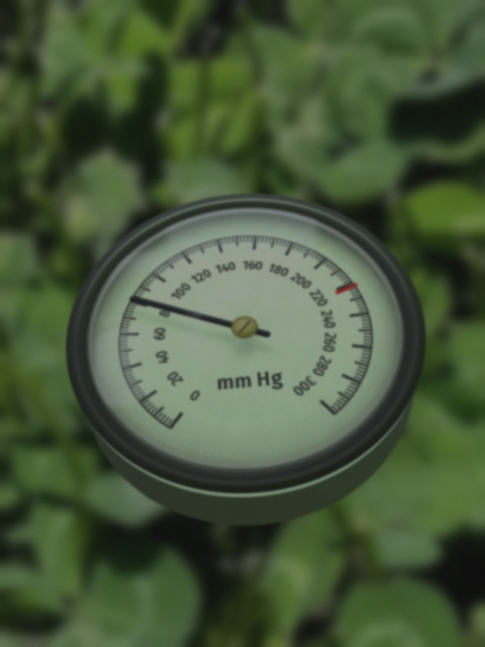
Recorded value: 80 mmHg
